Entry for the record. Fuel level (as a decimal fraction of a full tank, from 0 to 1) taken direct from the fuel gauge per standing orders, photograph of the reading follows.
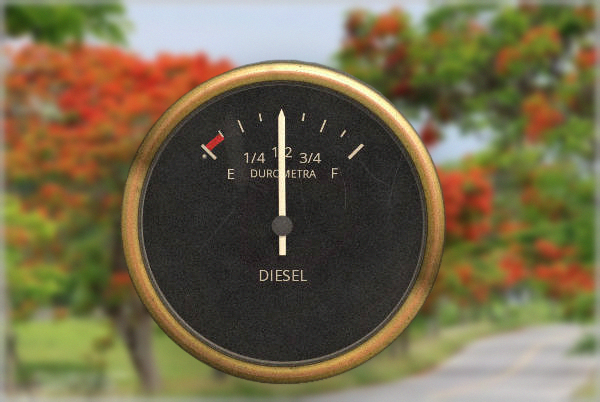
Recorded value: 0.5
